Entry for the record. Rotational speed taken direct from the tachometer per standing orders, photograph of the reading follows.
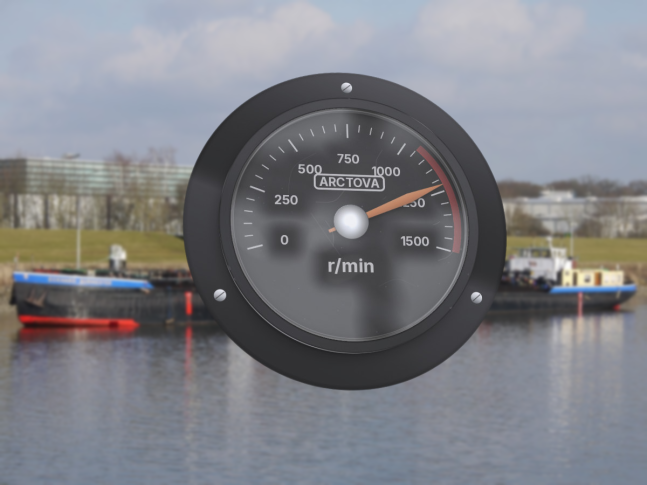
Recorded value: 1225 rpm
